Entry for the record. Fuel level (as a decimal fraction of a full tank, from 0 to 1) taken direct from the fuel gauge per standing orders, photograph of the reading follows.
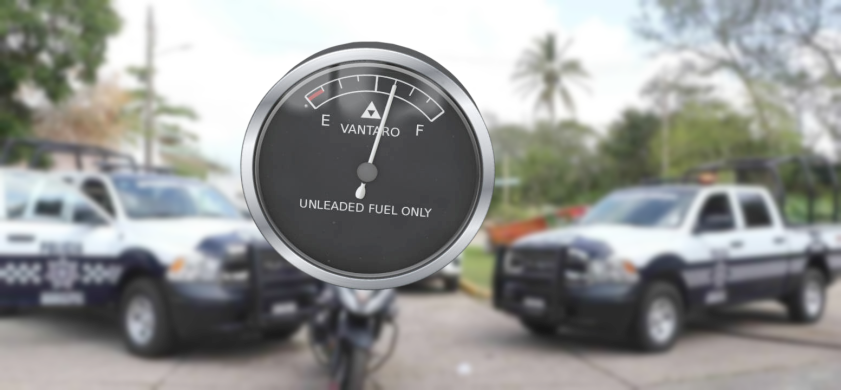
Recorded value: 0.625
